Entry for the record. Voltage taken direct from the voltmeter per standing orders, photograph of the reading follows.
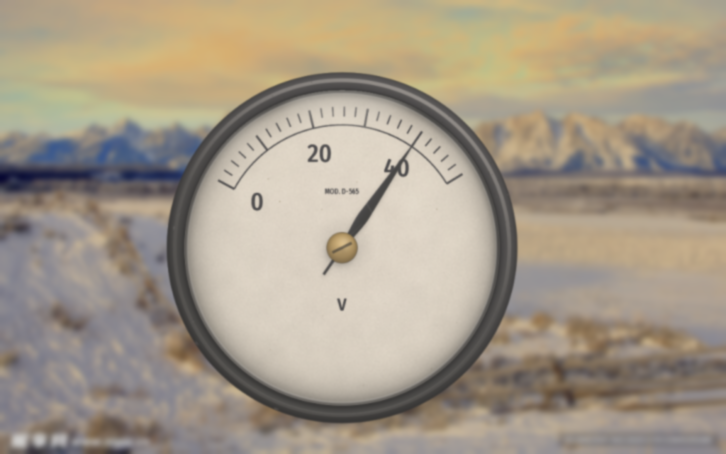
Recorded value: 40 V
